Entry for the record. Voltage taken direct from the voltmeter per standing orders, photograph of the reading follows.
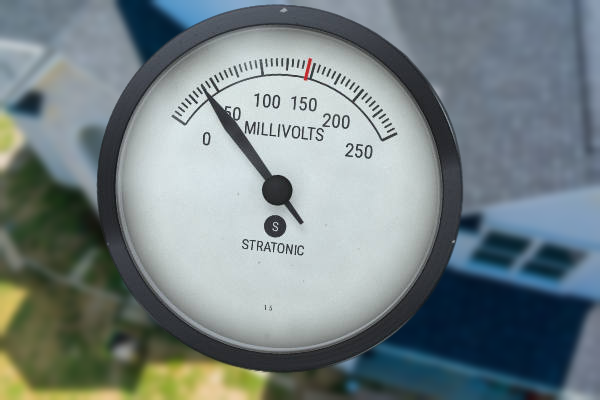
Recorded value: 40 mV
